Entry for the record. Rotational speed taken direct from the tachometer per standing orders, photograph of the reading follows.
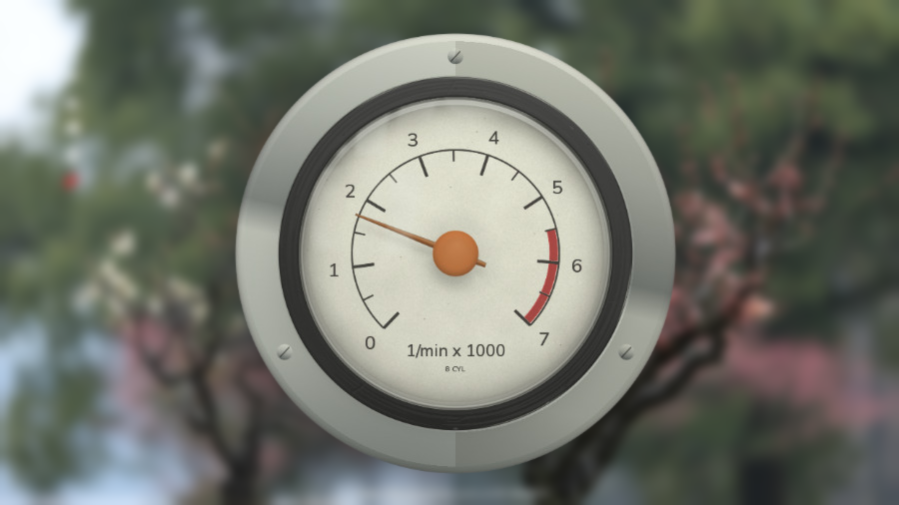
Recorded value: 1750 rpm
